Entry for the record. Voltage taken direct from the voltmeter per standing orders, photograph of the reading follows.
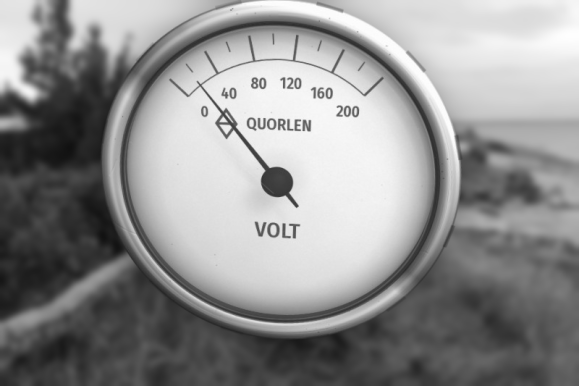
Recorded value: 20 V
